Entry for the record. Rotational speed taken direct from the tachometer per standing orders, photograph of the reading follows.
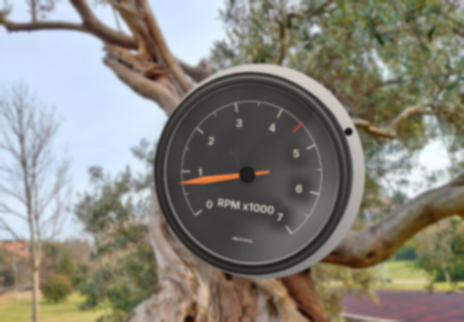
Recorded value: 750 rpm
